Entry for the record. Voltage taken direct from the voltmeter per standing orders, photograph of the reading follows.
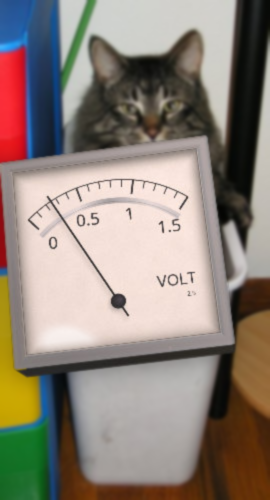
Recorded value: 0.25 V
